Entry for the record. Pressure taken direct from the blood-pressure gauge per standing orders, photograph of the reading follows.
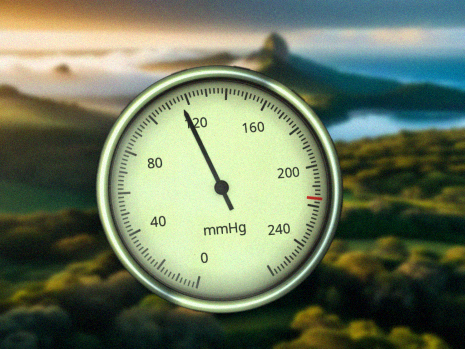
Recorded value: 116 mmHg
